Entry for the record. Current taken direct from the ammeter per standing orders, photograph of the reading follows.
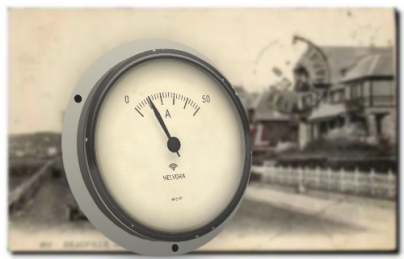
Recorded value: 10 A
